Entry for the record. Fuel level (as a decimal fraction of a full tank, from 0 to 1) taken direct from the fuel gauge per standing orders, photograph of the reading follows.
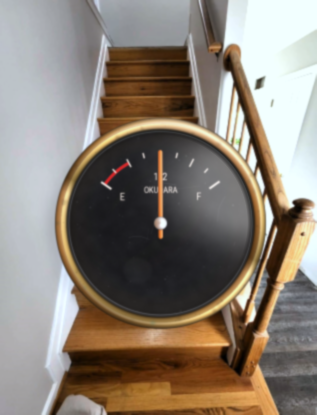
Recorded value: 0.5
